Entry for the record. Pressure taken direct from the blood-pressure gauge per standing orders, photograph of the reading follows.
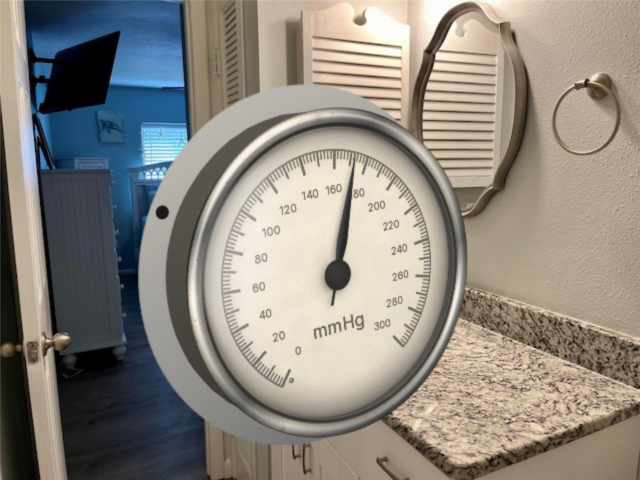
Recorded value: 170 mmHg
